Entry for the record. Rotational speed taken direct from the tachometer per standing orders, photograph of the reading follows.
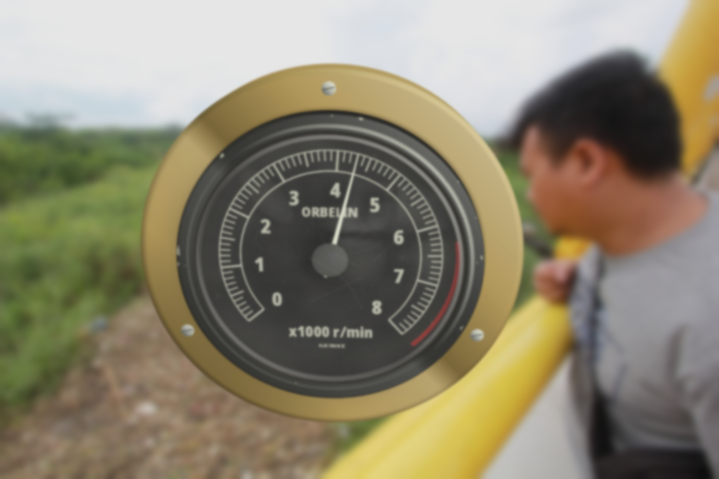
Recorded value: 4300 rpm
